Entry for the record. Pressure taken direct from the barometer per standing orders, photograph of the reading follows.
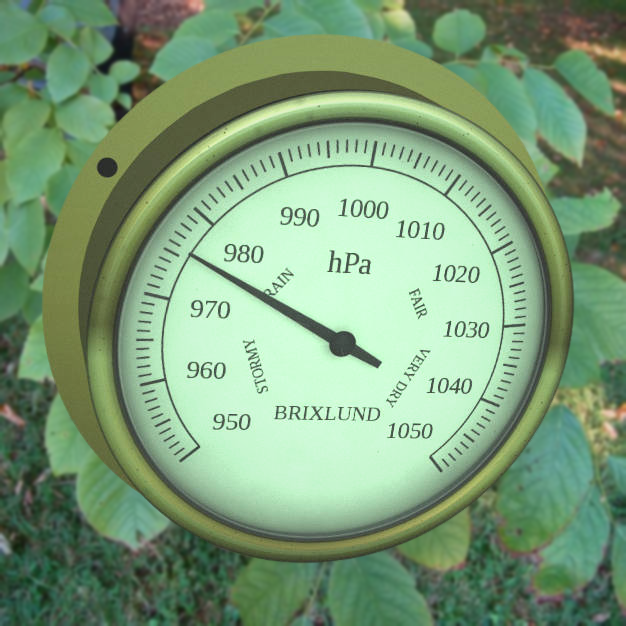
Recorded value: 976 hPa
